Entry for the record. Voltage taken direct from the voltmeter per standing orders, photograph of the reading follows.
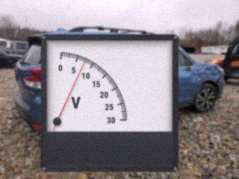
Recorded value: 7.5 V
